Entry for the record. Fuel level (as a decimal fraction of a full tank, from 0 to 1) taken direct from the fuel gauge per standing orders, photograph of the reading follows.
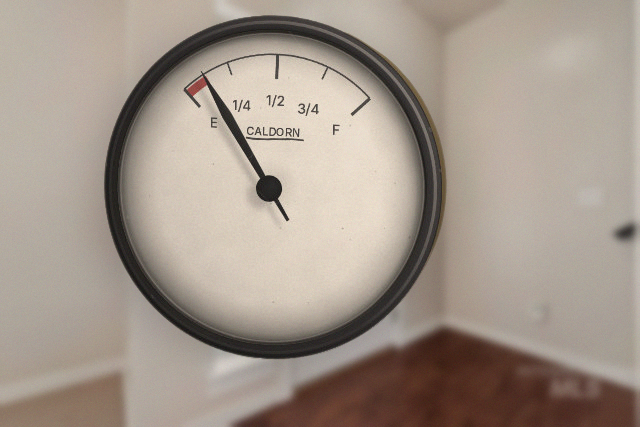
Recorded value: 0.125
